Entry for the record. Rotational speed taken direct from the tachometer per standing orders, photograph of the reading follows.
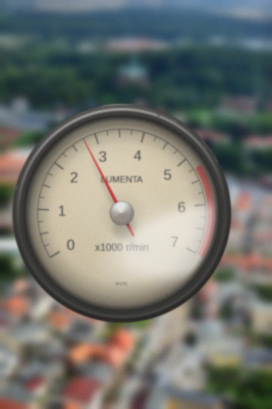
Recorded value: 2750 rpm
